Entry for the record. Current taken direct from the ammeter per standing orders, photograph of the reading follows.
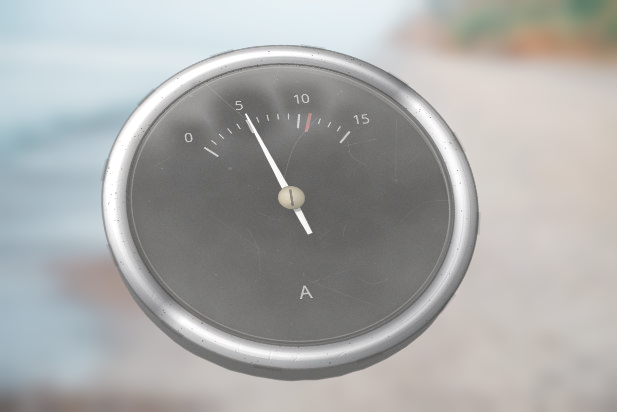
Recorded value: 5 A
